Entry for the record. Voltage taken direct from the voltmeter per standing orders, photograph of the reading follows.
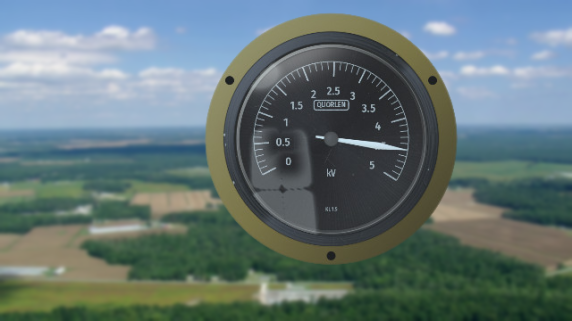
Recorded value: 4.5 kV
